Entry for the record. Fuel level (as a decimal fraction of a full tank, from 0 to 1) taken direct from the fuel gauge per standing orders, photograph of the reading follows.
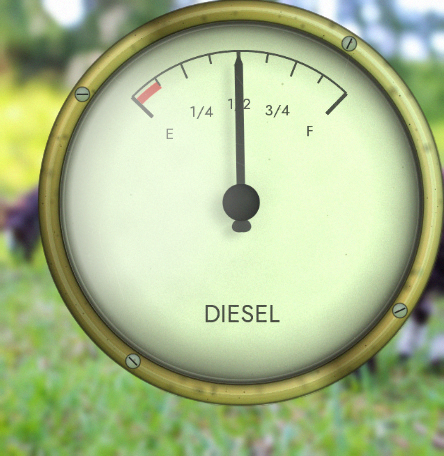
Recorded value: 0.5
